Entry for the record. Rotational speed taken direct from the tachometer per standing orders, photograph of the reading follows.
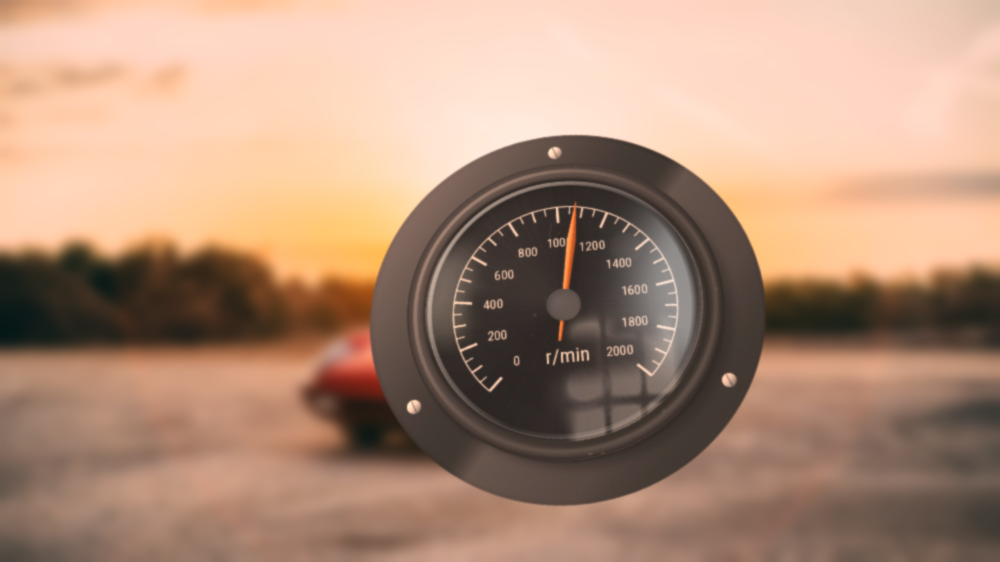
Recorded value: 1075 rpm
